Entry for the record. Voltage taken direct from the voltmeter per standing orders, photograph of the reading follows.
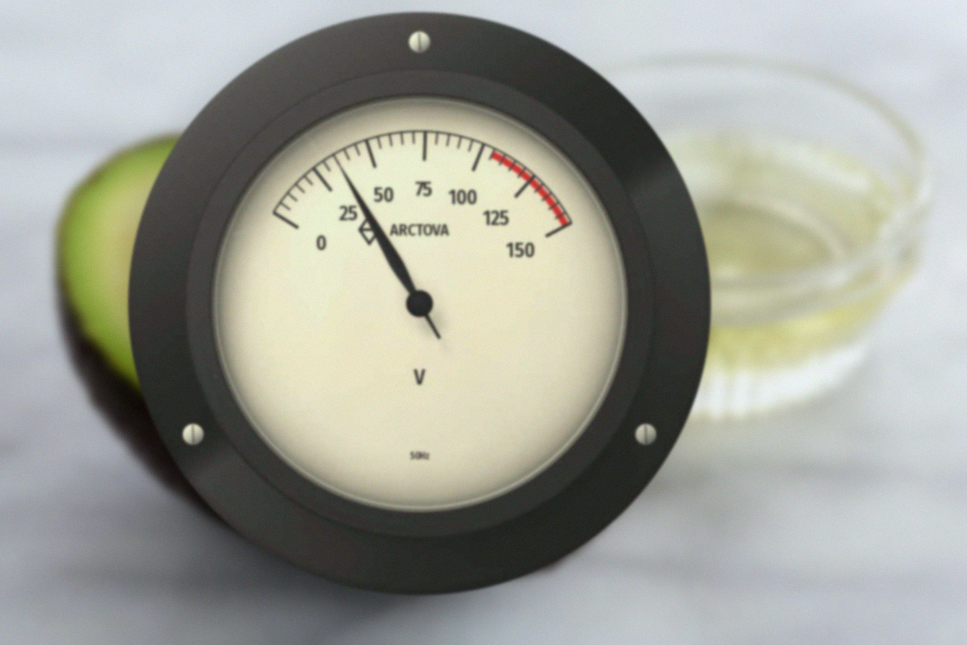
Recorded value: 35 V
